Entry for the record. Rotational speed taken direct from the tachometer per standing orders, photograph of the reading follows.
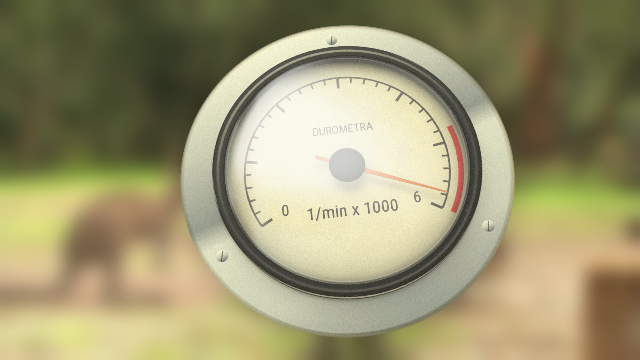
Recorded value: 5800 rpm
